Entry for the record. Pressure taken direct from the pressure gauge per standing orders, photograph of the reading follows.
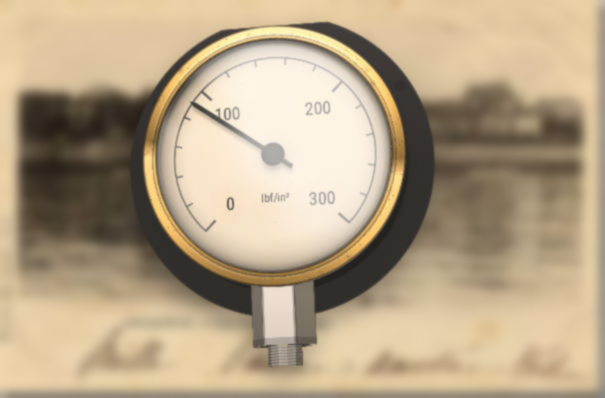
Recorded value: 90 psi
